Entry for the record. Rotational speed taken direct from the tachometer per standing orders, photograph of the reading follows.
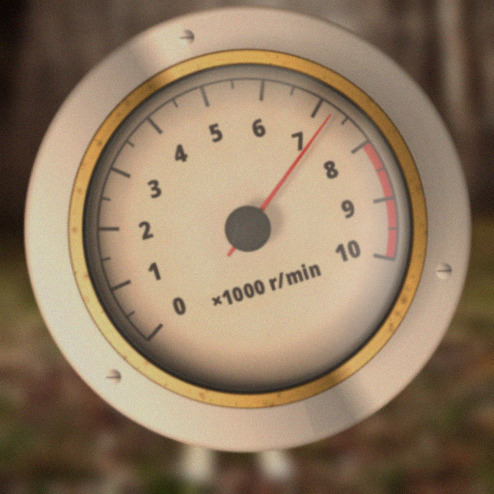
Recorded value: 7250 rpm
